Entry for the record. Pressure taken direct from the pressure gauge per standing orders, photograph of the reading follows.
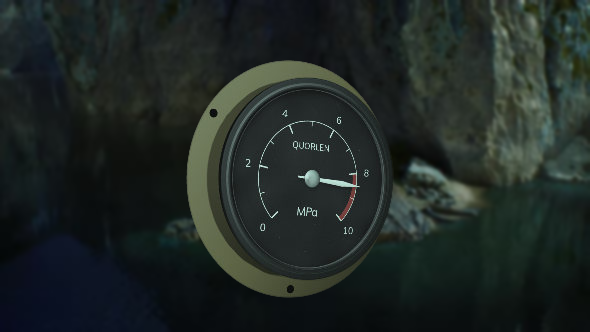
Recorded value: 8.5 MPa
